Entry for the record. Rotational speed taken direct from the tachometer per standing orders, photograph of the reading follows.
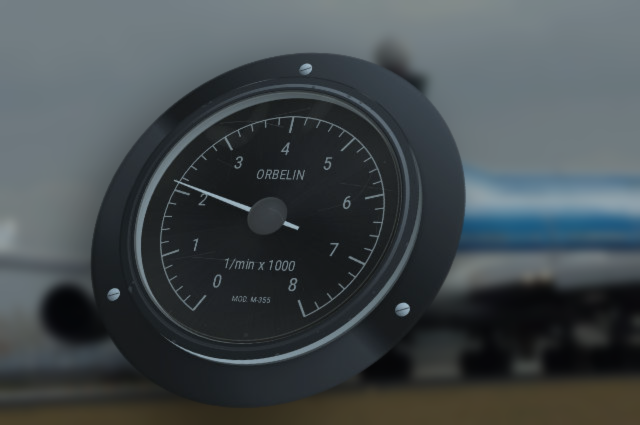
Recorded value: 2100 rpm
